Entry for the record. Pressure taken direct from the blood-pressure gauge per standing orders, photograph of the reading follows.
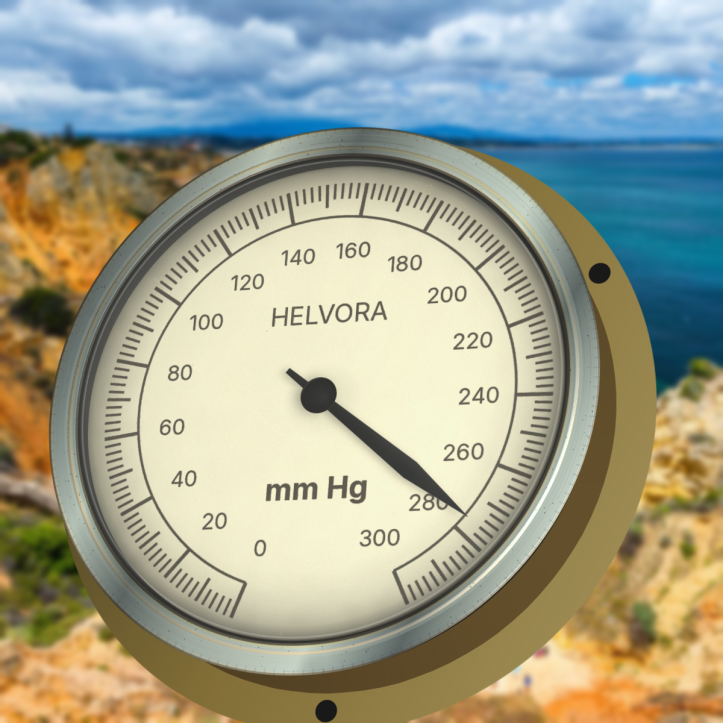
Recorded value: 276 mmHg
